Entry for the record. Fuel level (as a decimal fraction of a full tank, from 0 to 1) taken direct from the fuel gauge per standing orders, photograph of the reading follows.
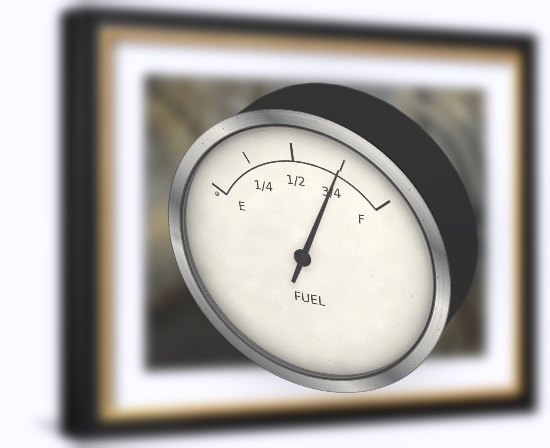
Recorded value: 0.75
